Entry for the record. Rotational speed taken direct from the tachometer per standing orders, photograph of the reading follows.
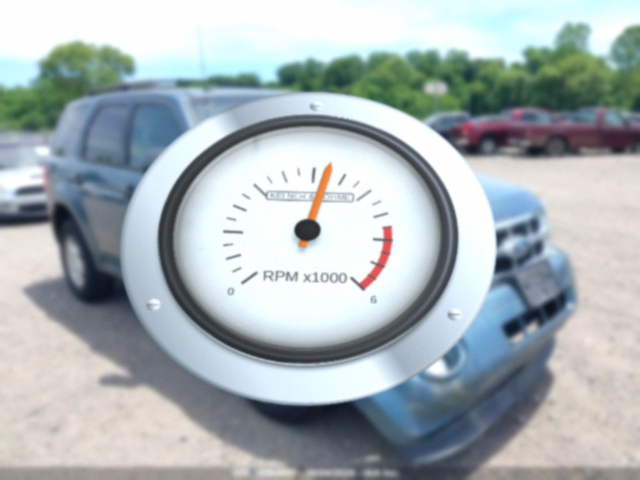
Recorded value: 3250 rpm
